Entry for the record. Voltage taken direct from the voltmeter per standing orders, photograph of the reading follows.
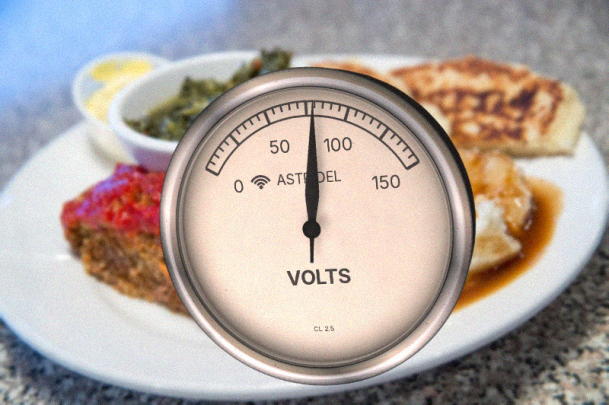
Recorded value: 80 V
